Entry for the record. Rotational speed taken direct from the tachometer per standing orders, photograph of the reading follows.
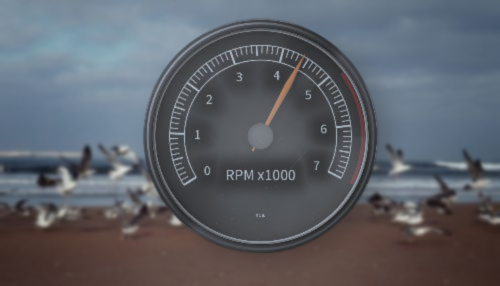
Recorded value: 4400 rpm
